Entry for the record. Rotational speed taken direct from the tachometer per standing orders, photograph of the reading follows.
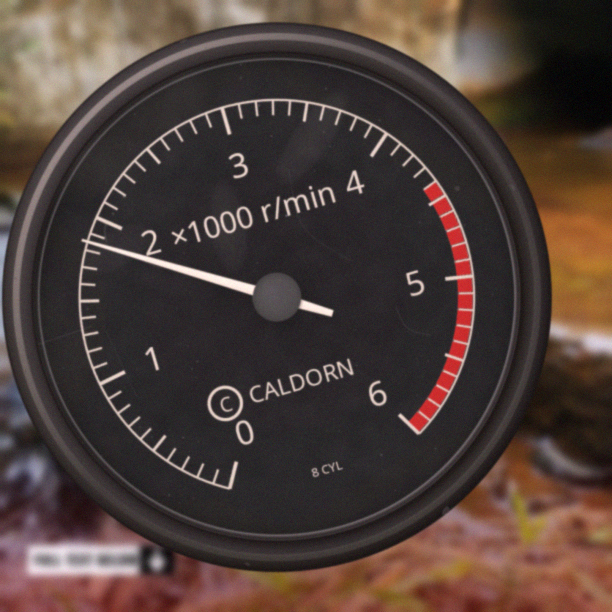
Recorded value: 1850 rpm
